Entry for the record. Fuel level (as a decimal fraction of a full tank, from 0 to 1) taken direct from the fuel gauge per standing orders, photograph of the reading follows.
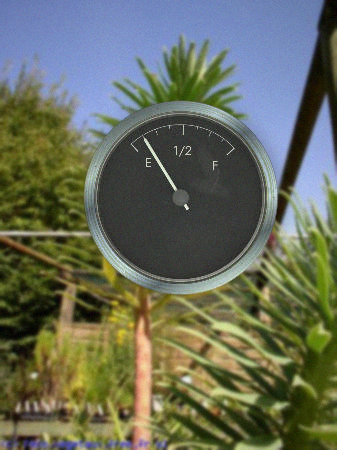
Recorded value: 0.125
